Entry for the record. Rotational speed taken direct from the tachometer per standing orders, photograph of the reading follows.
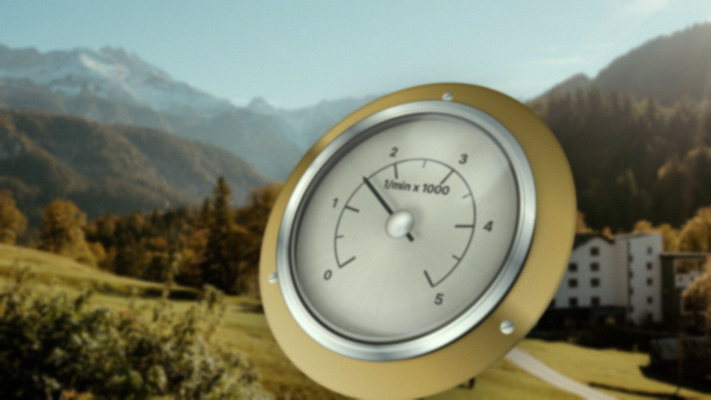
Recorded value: 1500 rpm
